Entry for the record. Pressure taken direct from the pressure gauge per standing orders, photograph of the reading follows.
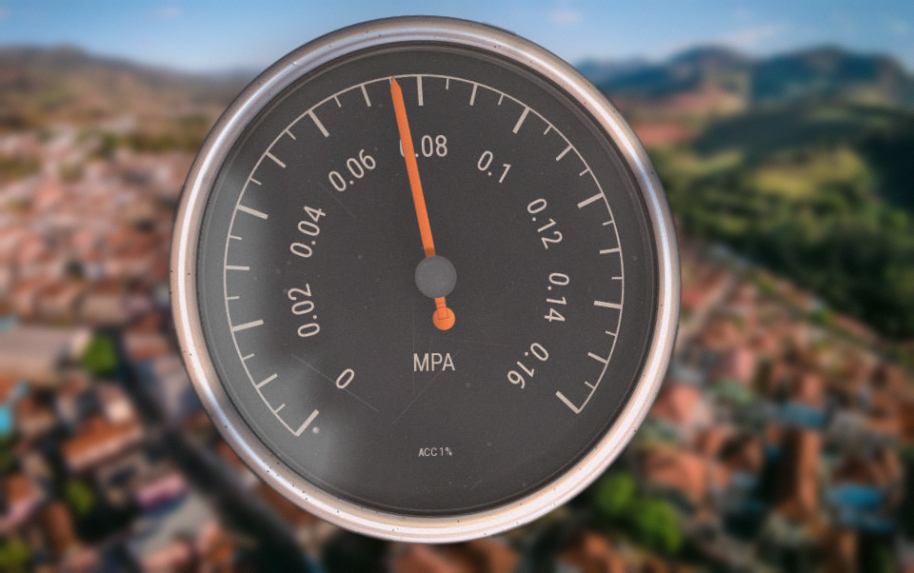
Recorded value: 0.075 MPa
